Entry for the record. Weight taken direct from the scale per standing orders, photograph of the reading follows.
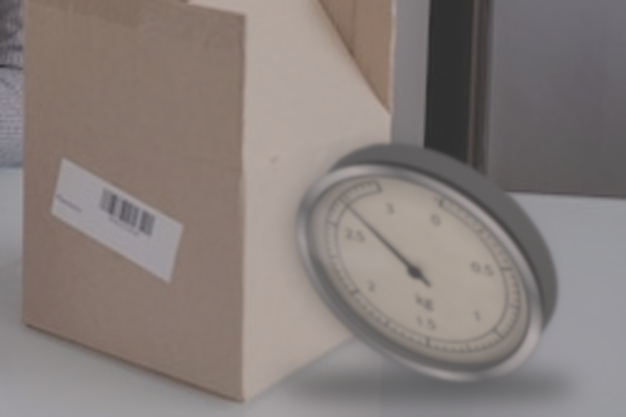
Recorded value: 2.75 kg
